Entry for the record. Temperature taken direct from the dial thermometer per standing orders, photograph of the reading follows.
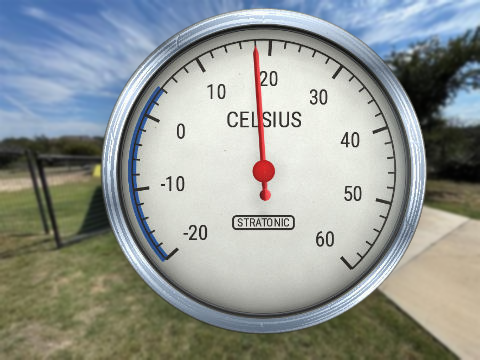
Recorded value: 18 °C
